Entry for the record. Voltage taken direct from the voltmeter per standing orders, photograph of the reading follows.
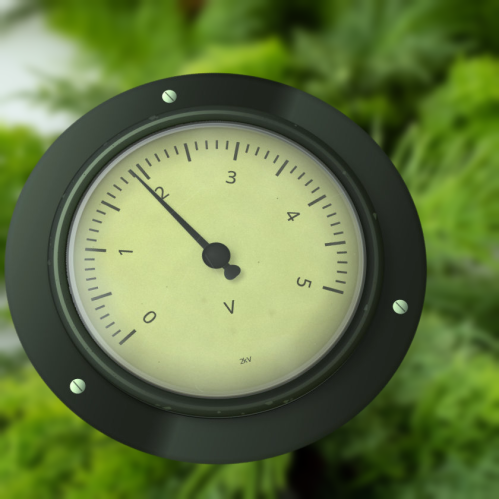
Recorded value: 1.9 V
